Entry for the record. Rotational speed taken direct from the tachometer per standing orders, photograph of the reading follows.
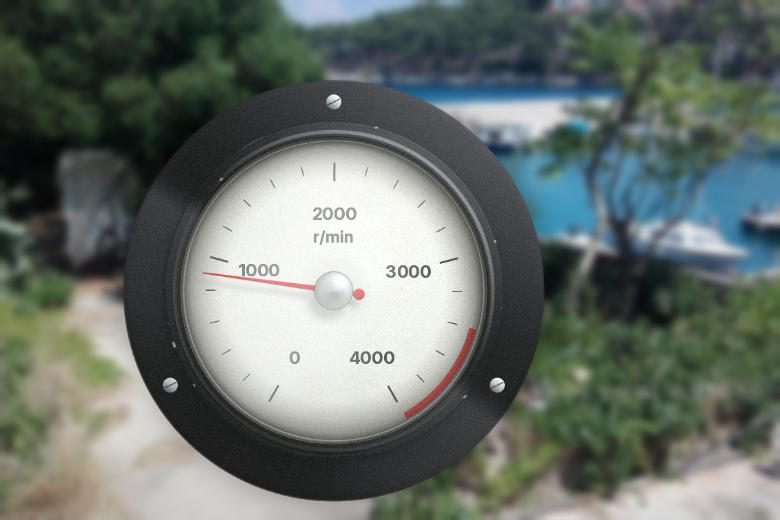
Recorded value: 900 rpm
